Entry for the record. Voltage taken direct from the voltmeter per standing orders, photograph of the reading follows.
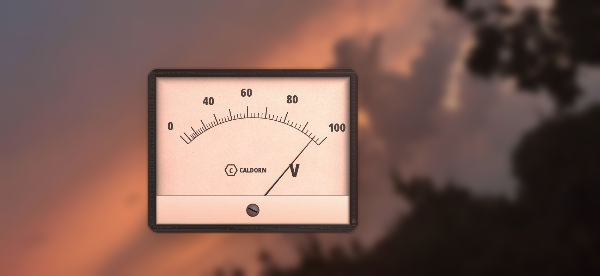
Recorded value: 96 V
